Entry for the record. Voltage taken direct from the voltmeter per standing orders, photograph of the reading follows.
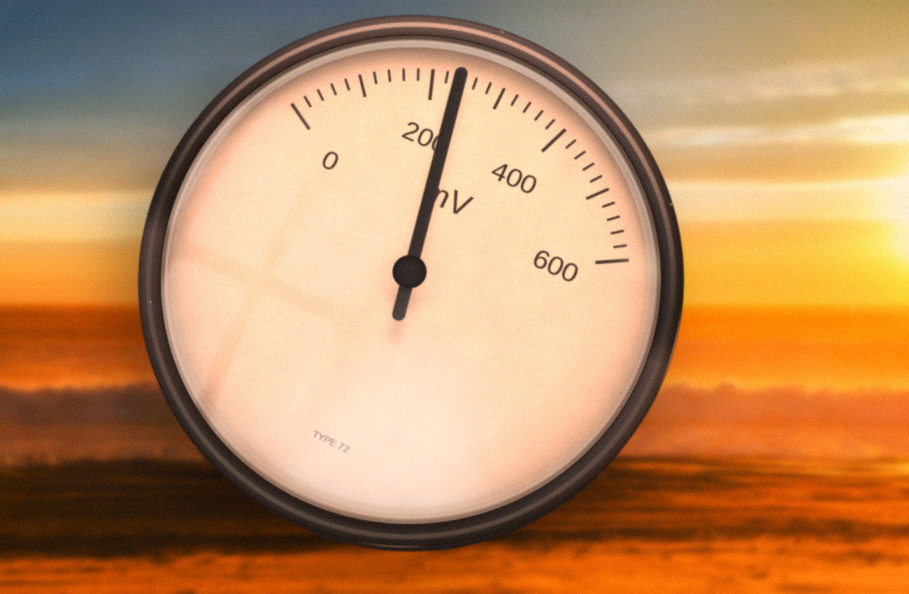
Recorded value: 240 mV
